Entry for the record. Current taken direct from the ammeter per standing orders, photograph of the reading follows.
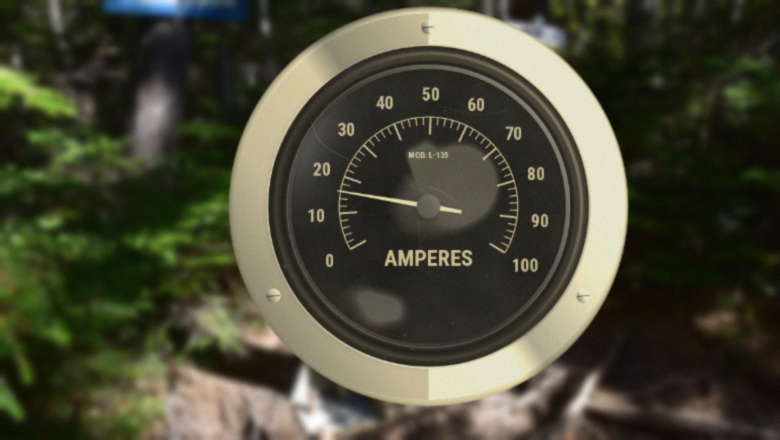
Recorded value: 16 A
